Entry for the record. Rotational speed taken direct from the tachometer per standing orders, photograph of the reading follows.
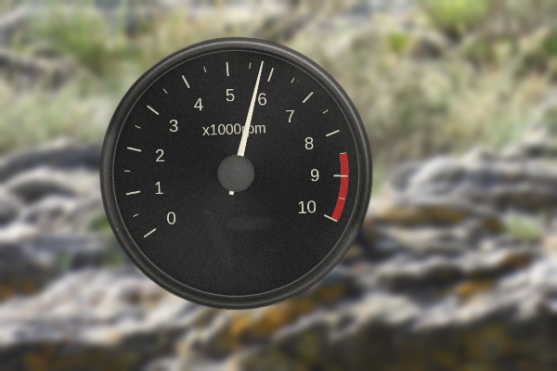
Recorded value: 5750 rpm
